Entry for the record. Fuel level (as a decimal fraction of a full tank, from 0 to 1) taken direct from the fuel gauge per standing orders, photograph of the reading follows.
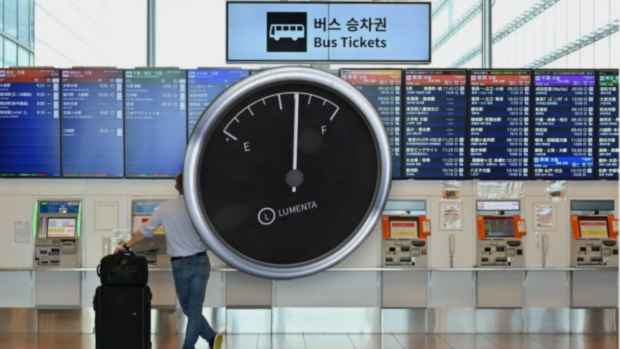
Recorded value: 0.625
